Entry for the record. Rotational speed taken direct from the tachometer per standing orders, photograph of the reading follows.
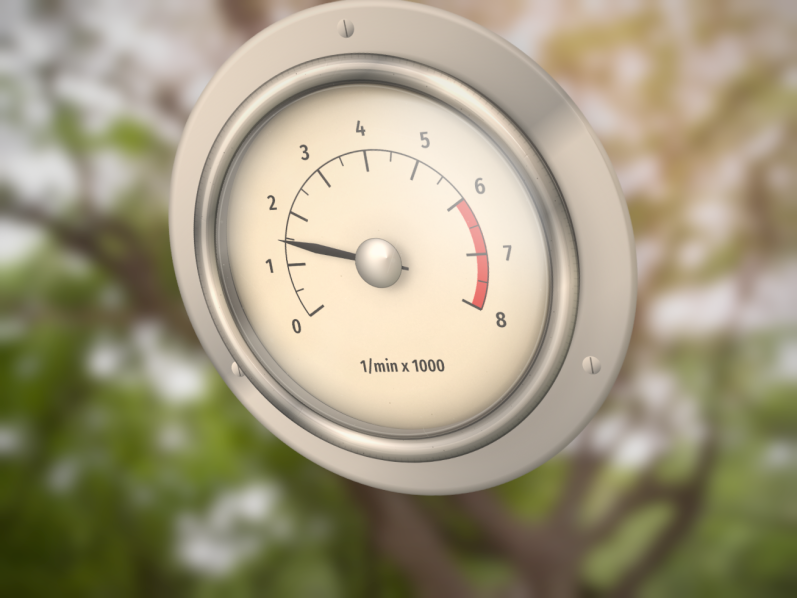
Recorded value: 1500 rpm
